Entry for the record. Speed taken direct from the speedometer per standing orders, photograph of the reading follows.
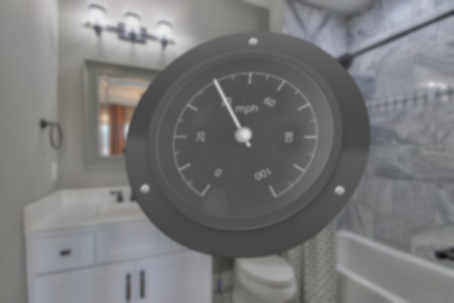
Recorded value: 40 mph
